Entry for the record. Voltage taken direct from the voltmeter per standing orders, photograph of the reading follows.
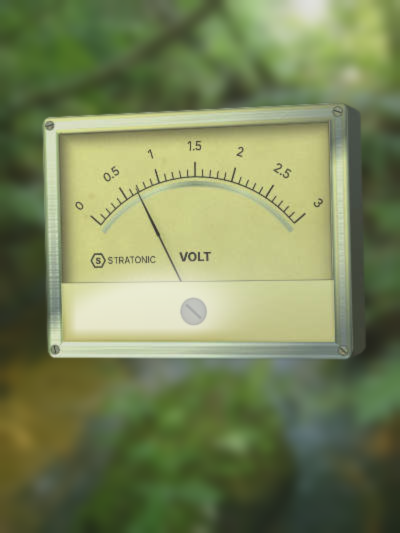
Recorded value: 0.7 V
